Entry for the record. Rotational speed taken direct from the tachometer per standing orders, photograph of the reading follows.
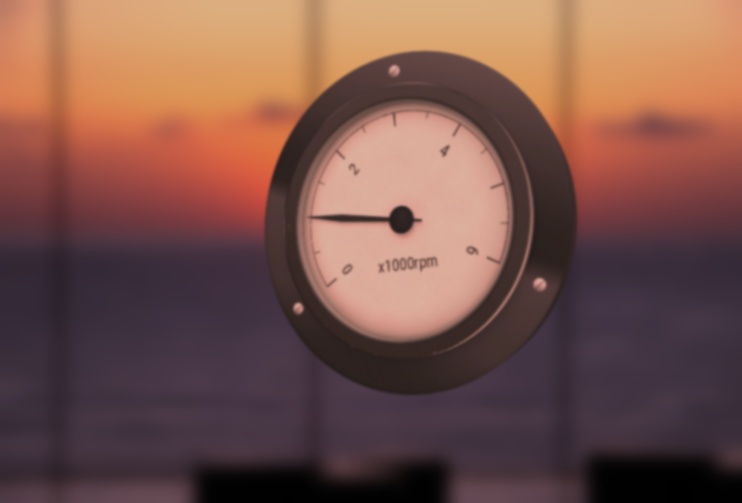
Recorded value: 1000 rpm
